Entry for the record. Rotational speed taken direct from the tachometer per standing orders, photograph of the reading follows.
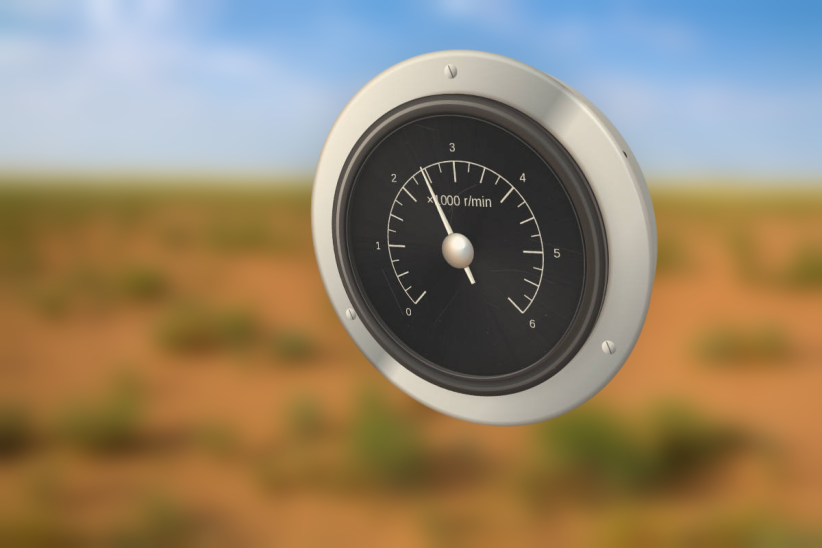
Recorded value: 2500 rpm
